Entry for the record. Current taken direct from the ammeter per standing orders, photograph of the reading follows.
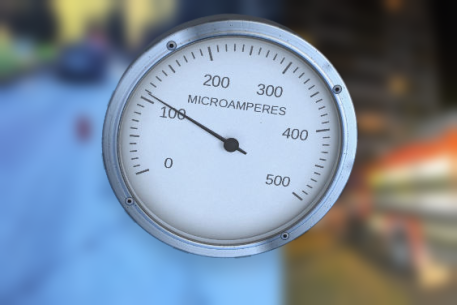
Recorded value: 110 µA
